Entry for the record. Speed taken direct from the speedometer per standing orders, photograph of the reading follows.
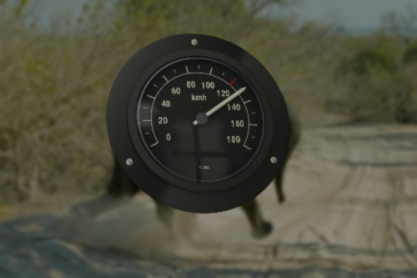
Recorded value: 130 km/h
